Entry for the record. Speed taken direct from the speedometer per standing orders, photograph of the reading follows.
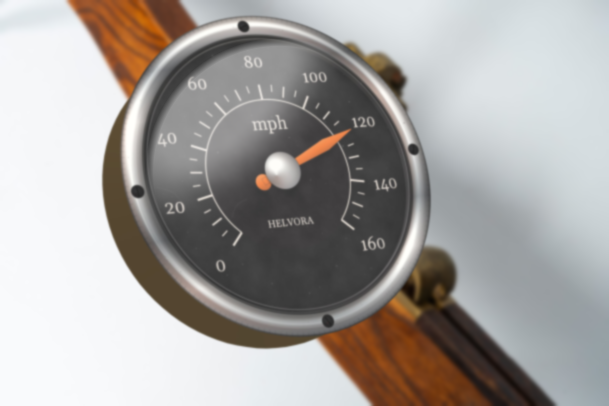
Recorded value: 120 mph
